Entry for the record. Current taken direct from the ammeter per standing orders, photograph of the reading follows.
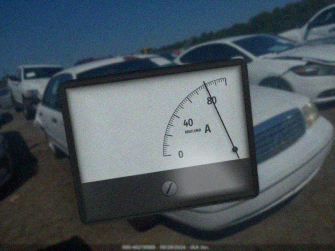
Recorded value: 80 A
